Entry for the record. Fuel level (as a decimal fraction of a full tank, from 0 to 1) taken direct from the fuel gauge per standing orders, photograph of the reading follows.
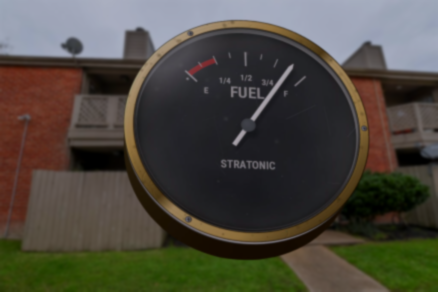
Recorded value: 0.875
